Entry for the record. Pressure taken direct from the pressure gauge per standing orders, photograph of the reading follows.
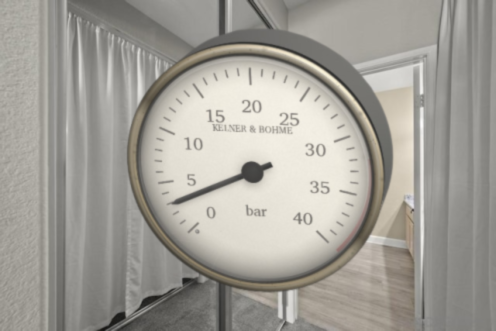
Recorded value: 3 bar
